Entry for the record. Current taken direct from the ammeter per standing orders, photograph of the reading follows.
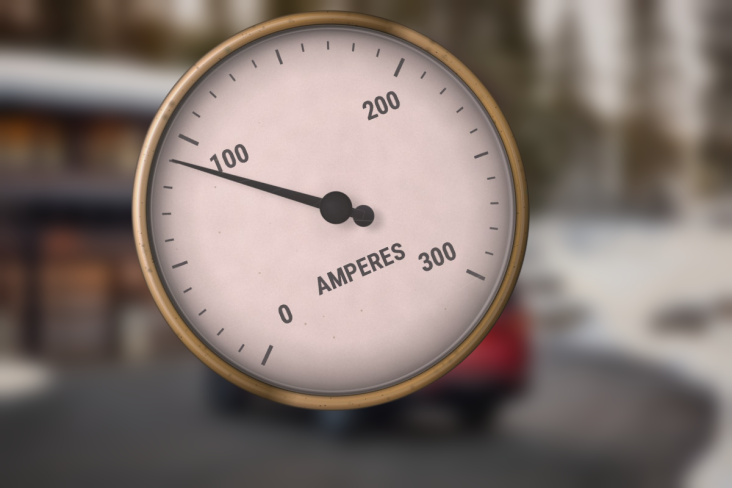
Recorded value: 90 A
